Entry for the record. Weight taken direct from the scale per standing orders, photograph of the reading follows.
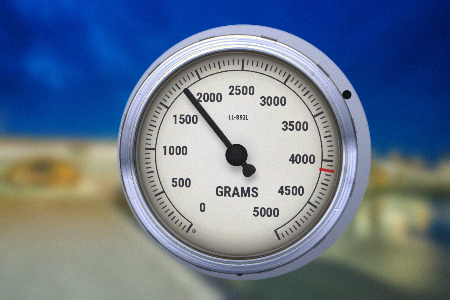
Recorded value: 1800 g
